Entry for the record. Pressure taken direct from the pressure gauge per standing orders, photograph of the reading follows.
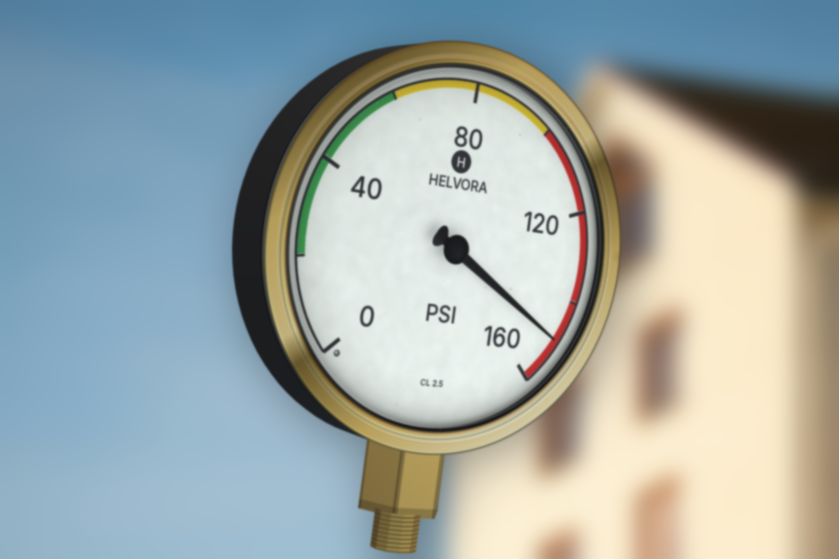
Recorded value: 150 psi
